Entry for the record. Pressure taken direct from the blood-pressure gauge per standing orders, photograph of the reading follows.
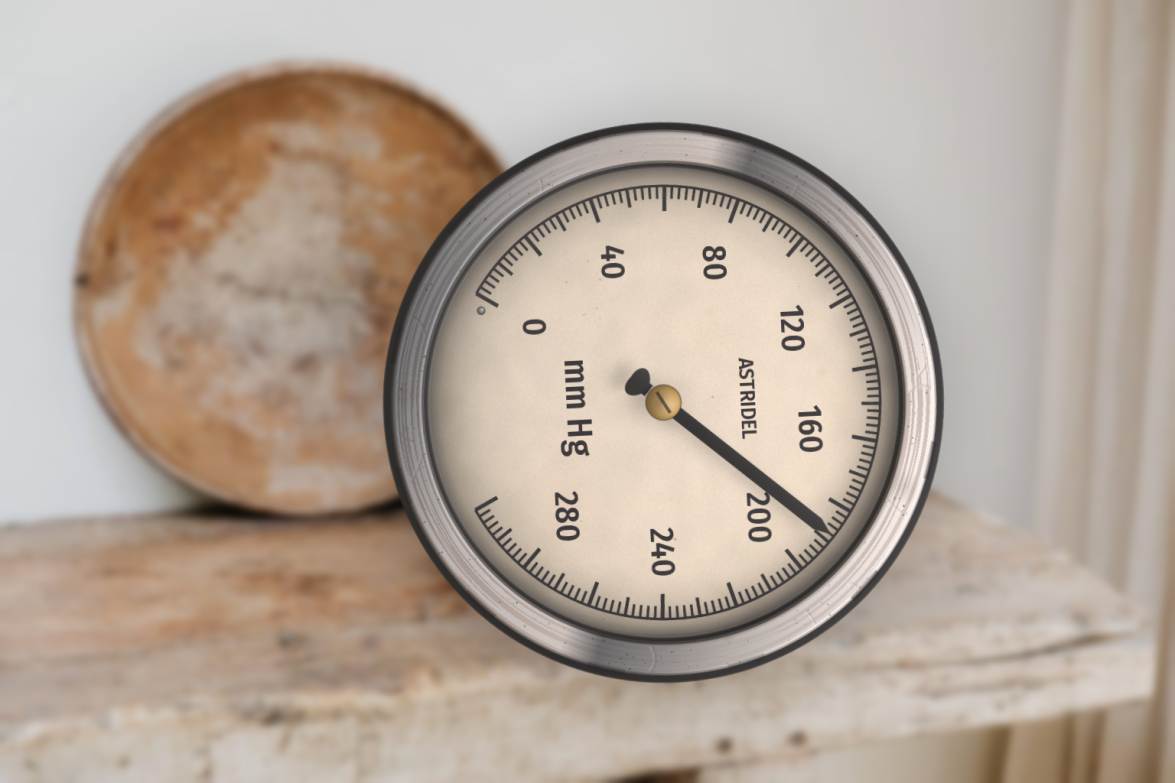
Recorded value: 188 mmHg
